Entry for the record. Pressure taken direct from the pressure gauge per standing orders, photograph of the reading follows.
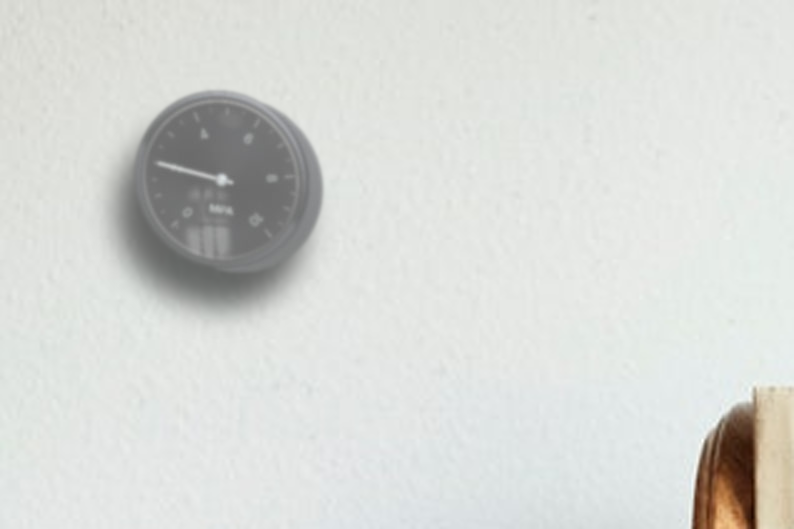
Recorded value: 2 MPa
